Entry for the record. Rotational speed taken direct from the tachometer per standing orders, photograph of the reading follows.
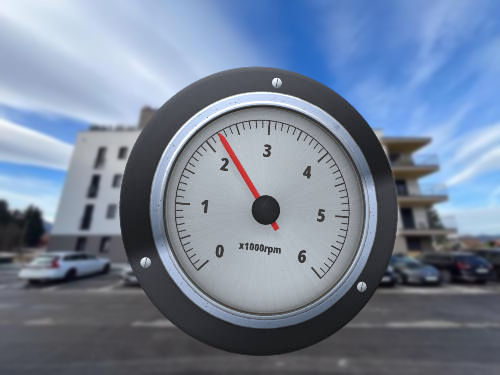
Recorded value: 2200 rpm
